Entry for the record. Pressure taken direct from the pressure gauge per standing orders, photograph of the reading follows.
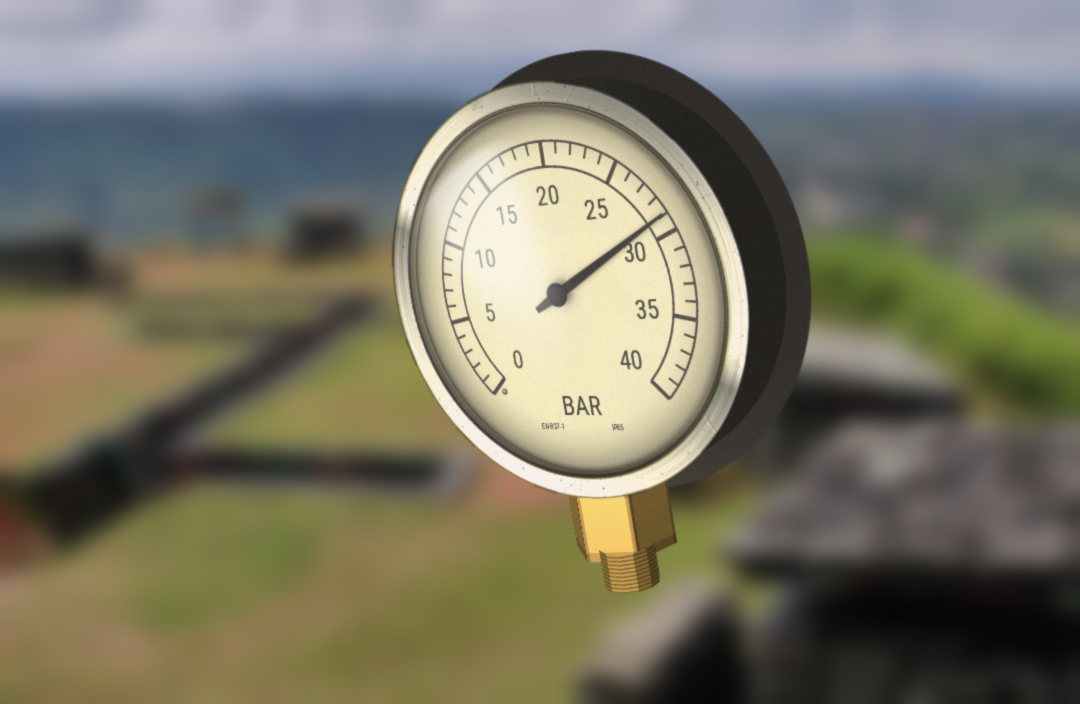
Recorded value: 29 bar
